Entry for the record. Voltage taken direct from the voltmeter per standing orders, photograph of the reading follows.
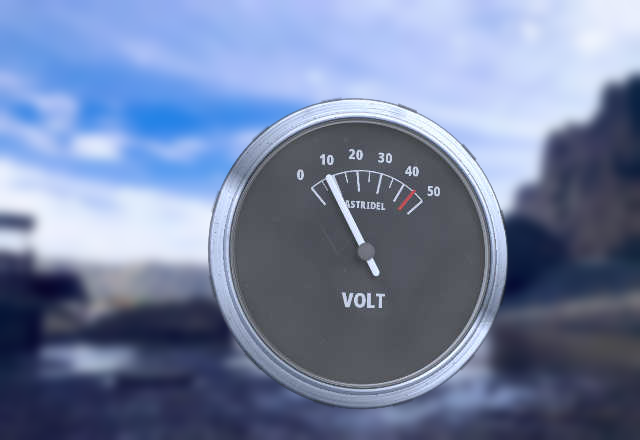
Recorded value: 7.5 V
